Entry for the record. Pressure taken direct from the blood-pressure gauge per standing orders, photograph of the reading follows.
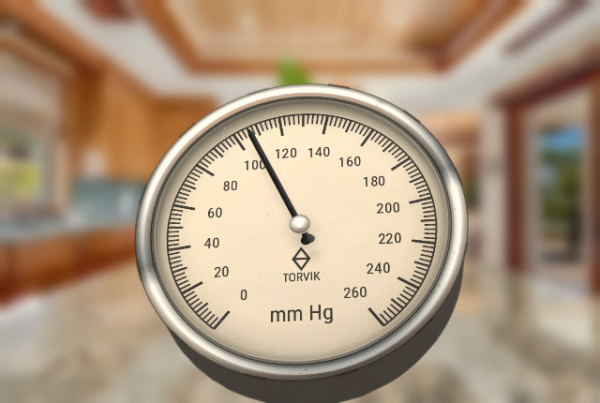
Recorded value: 106 mmHg
